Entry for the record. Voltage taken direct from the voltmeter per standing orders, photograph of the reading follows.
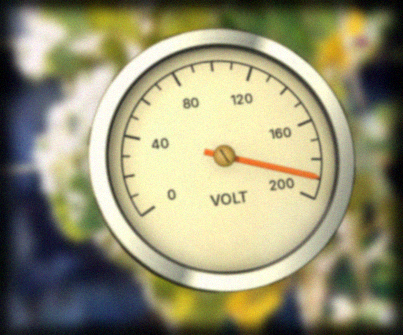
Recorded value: 190 V
